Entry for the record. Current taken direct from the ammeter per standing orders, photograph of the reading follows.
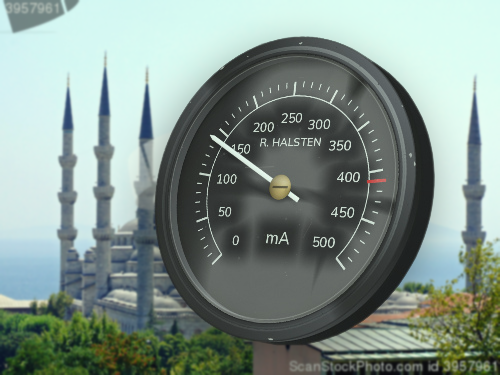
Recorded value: 140 mA
